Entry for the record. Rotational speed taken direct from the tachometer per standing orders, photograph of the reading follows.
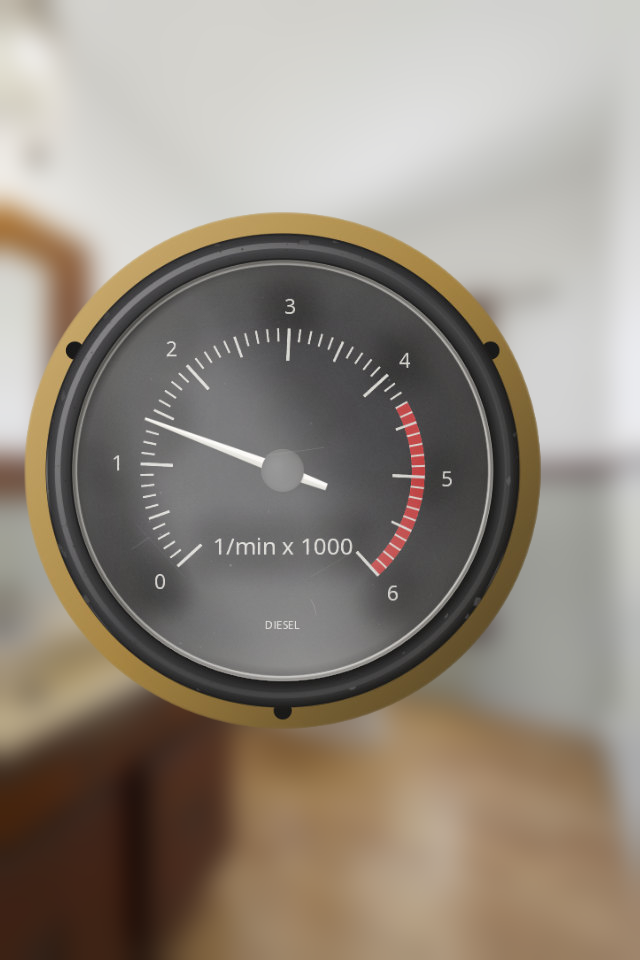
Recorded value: 1400 rpm
